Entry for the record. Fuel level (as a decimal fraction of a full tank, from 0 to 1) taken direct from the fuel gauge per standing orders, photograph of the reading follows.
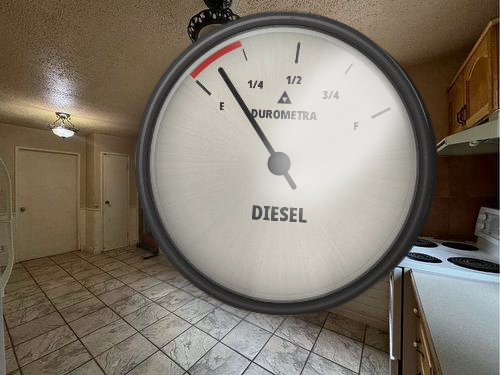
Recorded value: 0.125
